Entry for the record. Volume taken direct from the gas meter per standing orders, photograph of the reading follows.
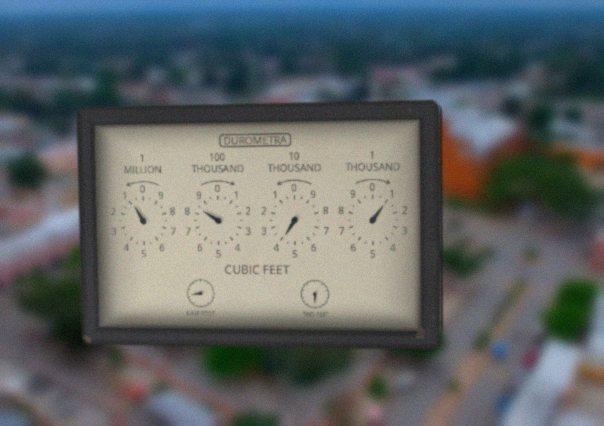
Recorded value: 84100 ft³
